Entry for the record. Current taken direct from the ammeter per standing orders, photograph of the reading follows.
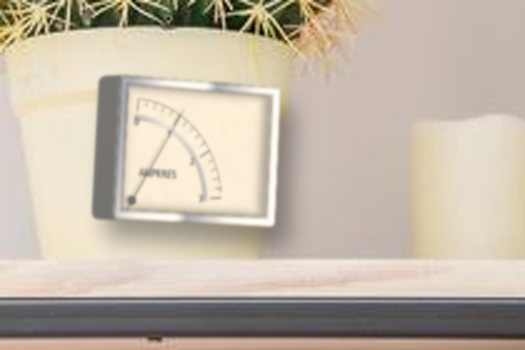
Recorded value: 1 A
